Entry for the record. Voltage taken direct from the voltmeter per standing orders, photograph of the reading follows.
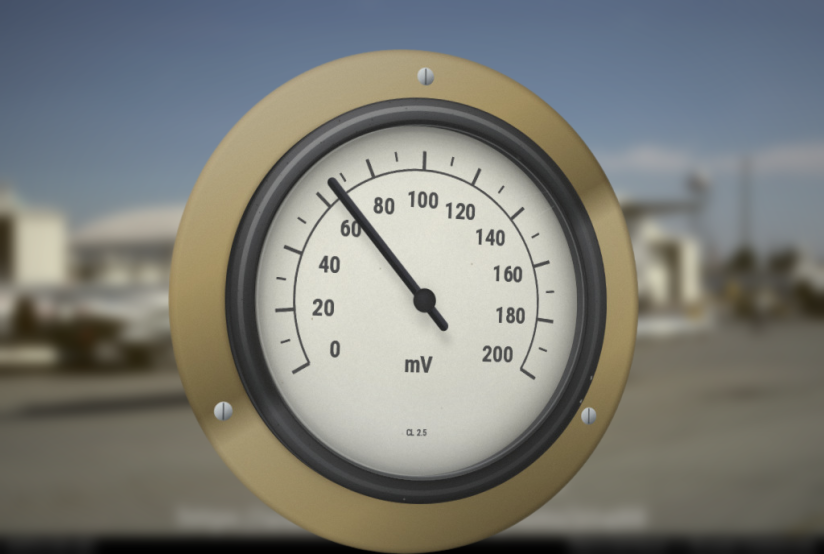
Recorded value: 65 mV
